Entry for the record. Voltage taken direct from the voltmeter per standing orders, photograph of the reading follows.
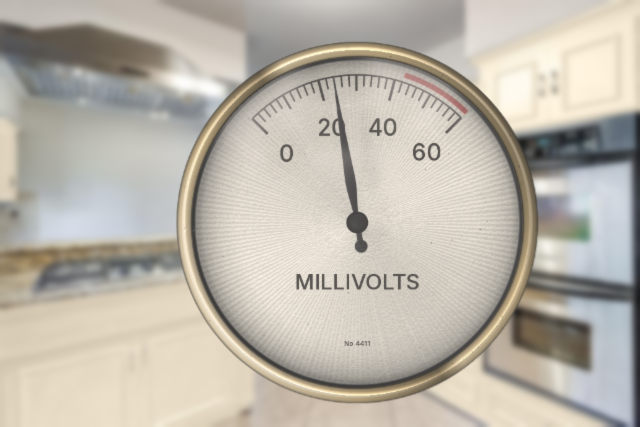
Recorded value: 24 mV
